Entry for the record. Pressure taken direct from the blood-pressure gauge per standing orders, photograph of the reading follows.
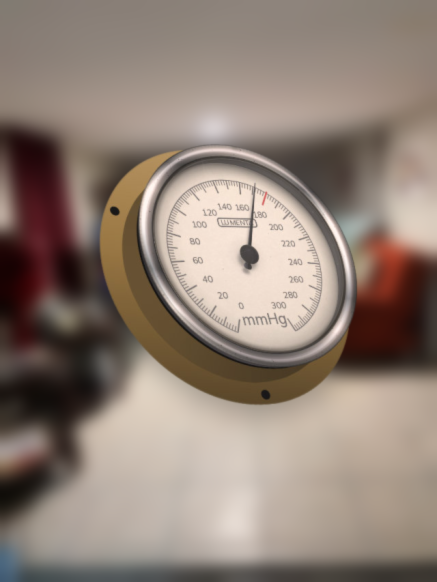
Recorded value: 170 mmHg
